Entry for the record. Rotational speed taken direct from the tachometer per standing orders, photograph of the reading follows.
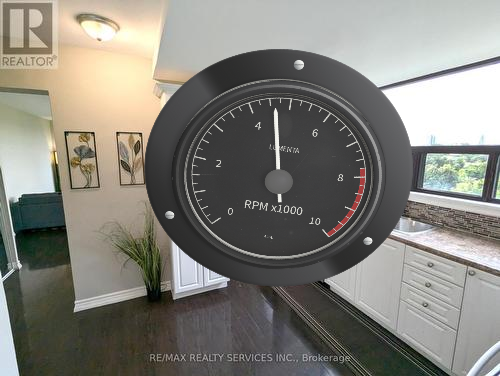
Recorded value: 4625 rpm
